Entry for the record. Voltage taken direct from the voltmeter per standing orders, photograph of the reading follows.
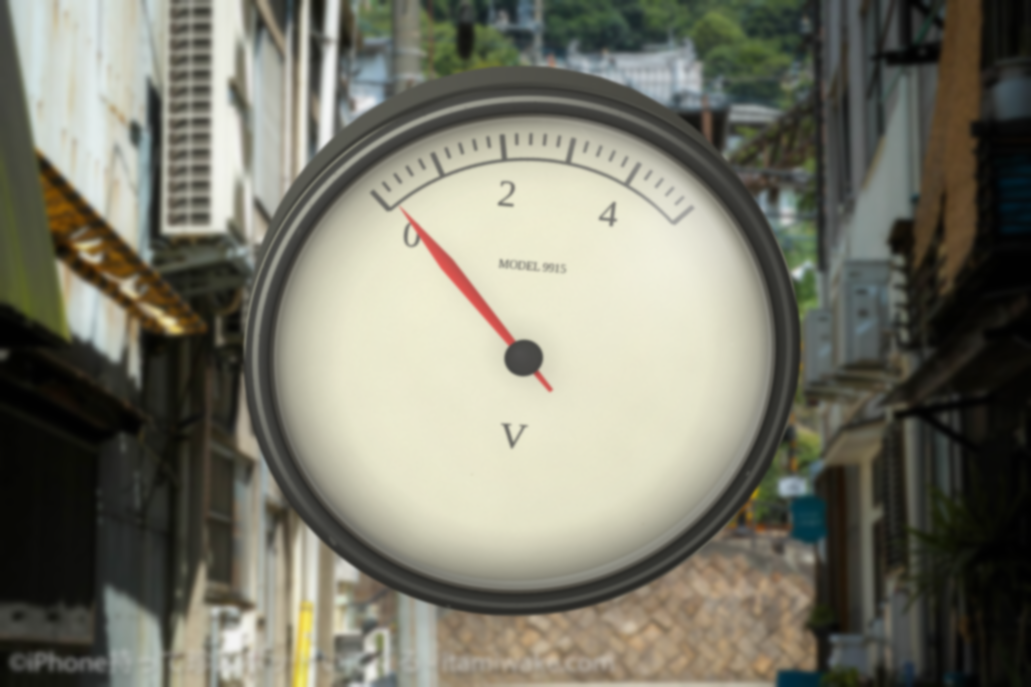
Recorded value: 0.2 V
